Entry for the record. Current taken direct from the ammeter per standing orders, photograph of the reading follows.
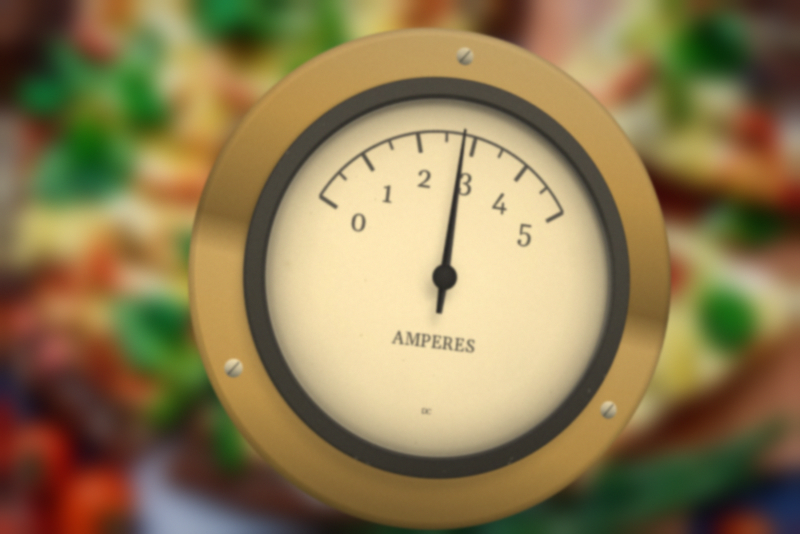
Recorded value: 2.75 A
